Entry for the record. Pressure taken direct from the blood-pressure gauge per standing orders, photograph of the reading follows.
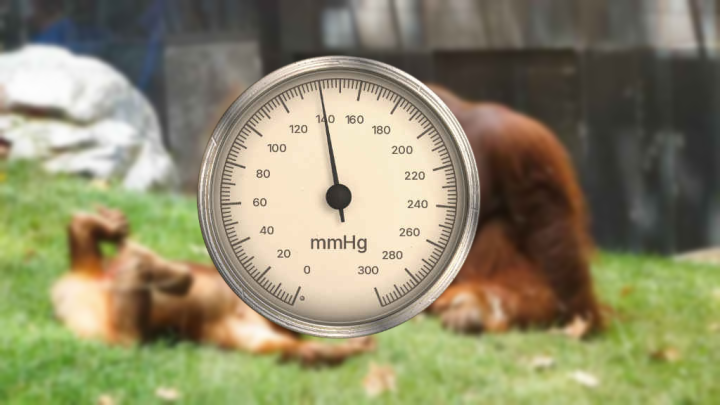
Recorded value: 140 mmHg
